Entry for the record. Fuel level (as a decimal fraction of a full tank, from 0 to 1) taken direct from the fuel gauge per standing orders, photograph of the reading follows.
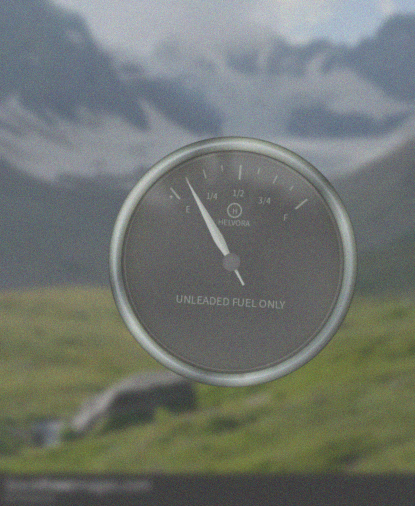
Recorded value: 0.125
